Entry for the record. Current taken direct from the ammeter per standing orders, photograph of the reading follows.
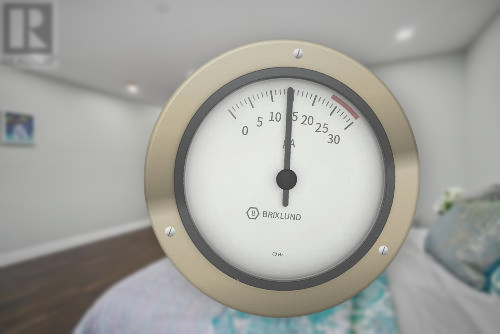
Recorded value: 14 µA
